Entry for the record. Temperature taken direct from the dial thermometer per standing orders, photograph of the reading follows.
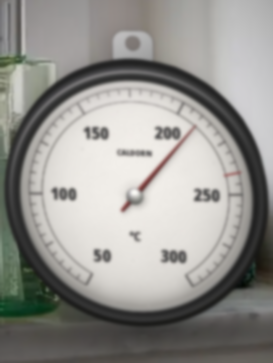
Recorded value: 210 °C
